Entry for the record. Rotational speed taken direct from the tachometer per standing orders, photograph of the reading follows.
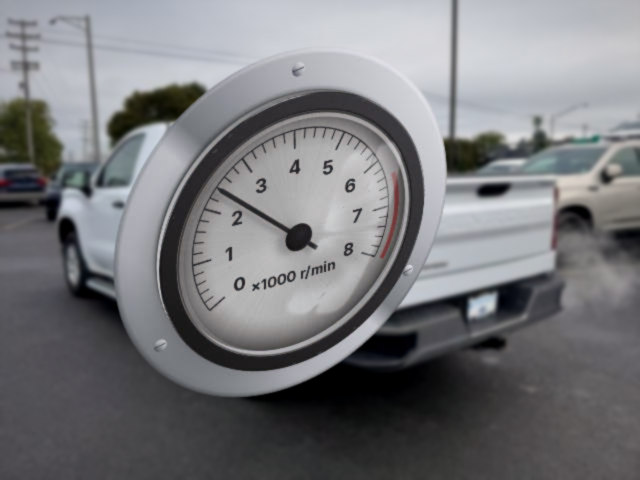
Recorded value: 2400 rpm
